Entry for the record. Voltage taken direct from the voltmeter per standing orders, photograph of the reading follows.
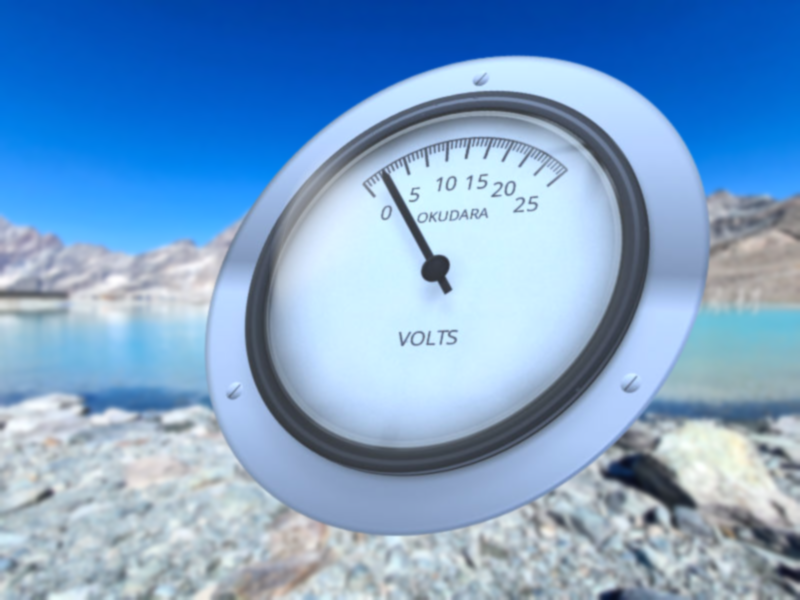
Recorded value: 2.5 V
